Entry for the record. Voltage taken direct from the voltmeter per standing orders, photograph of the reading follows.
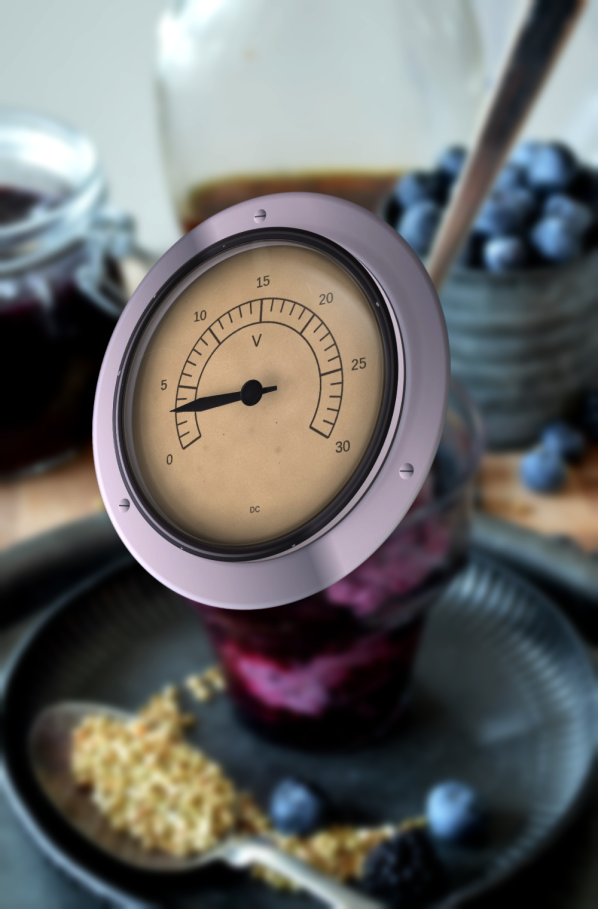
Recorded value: 3 V
